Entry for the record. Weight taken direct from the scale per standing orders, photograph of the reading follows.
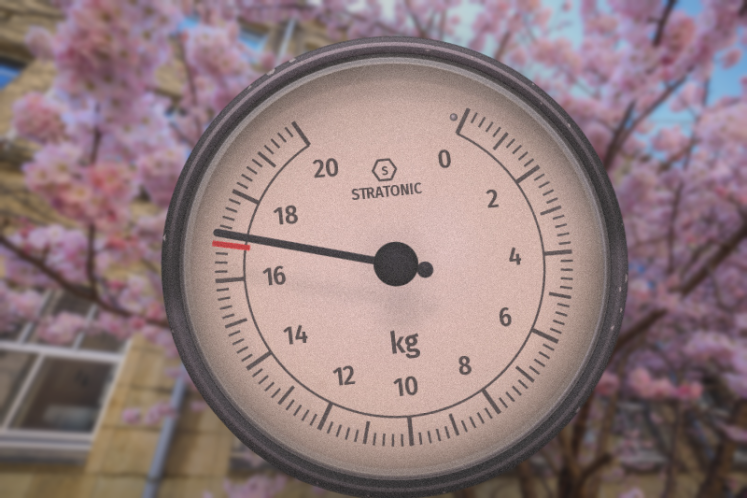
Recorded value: 17 kg
